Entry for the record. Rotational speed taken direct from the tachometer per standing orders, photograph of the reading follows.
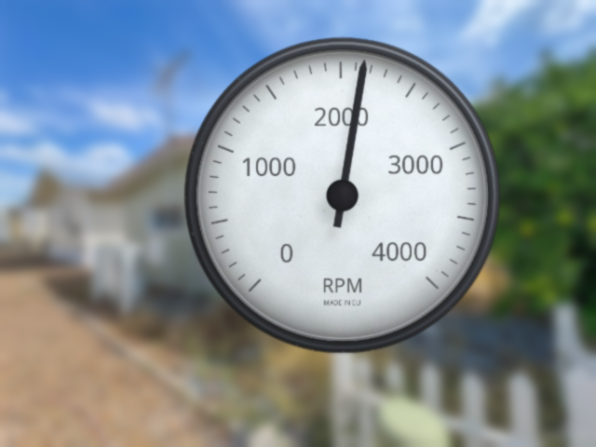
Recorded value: 2150 rpm
